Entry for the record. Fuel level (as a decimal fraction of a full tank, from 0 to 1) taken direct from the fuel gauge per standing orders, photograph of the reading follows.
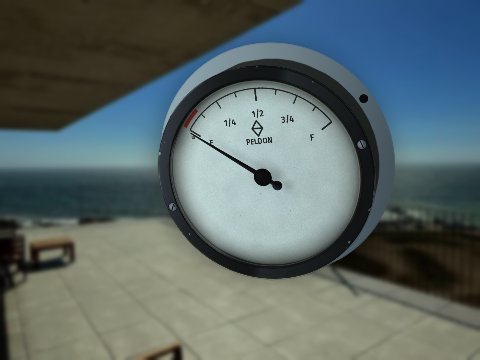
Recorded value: 0
